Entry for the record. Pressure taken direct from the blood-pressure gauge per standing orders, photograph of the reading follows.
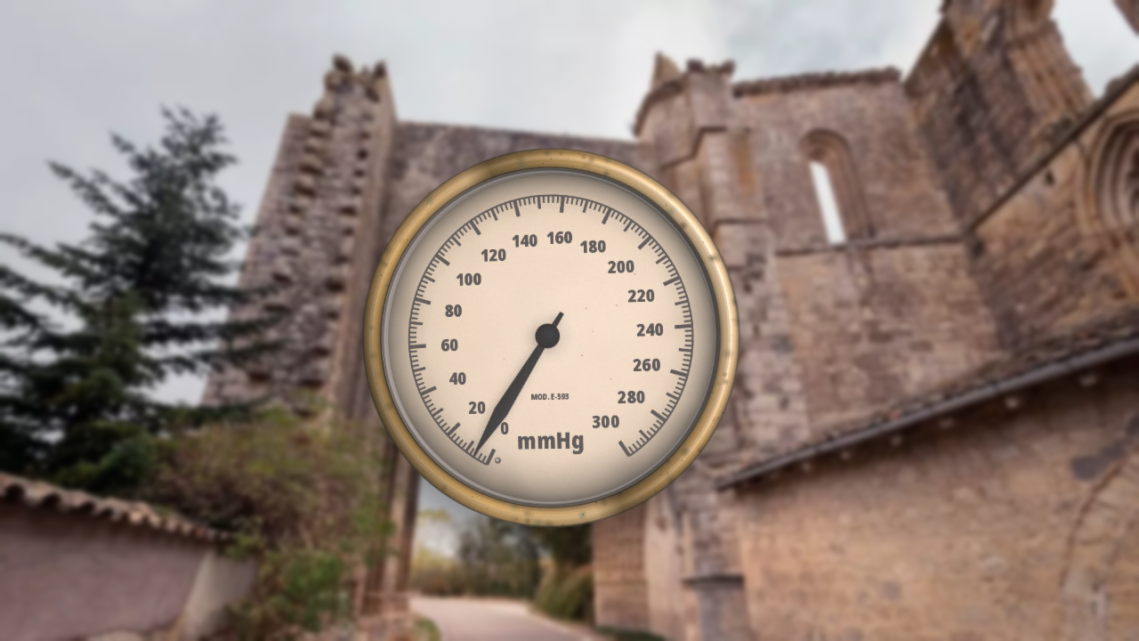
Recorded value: 6 mmHg
